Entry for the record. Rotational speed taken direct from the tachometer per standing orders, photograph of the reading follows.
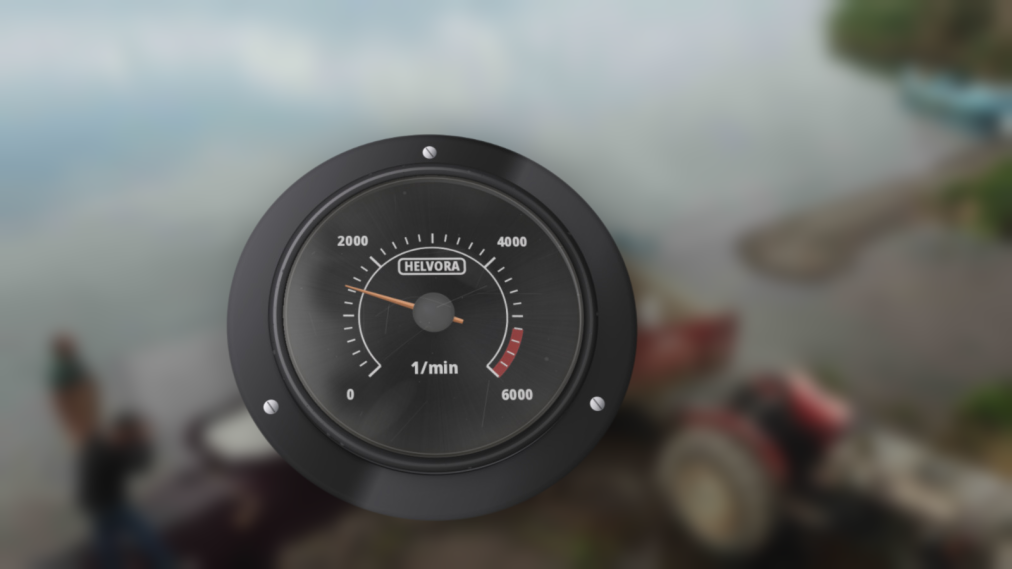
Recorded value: 1400 rpm
